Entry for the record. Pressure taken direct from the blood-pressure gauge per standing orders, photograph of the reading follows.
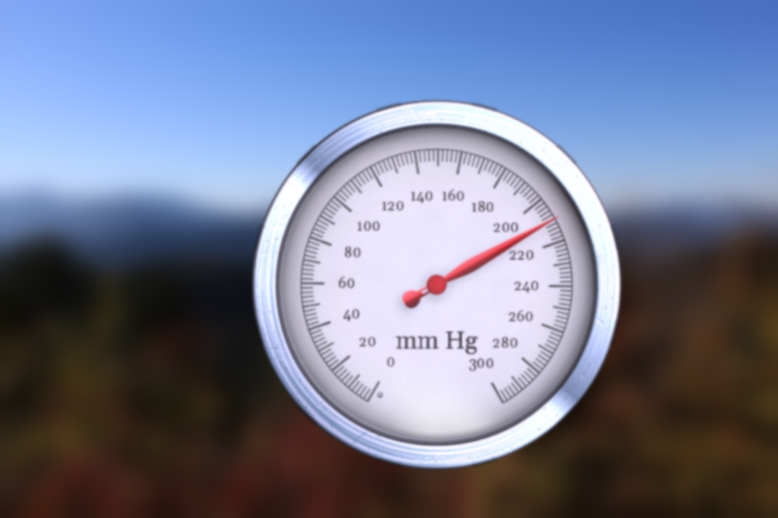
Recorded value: 210 mmHg
